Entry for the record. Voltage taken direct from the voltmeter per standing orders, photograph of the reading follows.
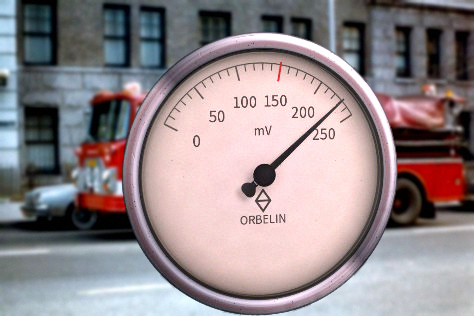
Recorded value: 230 mV
